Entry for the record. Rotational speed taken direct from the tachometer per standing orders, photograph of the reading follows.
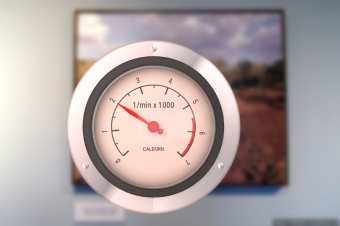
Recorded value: 2000 rpm
